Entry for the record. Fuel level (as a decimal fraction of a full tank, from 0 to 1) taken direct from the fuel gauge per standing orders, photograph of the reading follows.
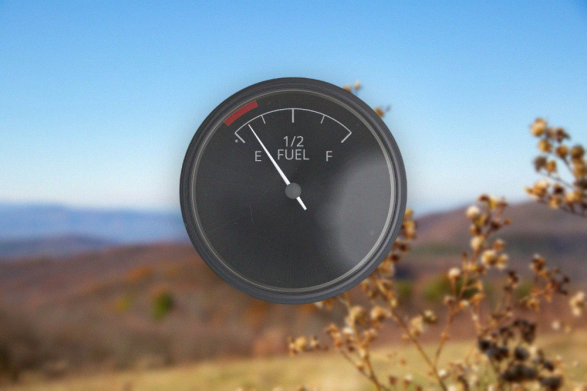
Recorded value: 0.125
